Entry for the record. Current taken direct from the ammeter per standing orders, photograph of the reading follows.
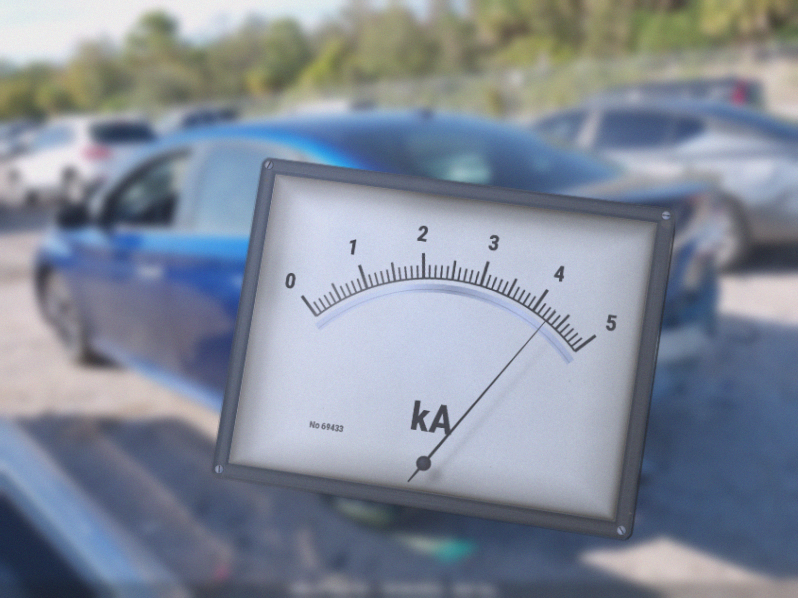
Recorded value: 4.3 kA
